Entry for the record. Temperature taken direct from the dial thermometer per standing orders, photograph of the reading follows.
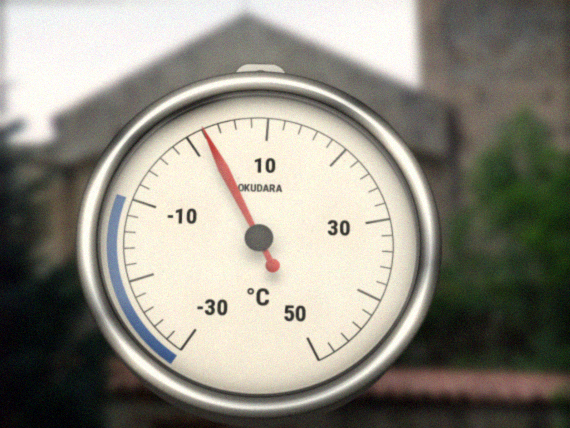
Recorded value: 2 °C
